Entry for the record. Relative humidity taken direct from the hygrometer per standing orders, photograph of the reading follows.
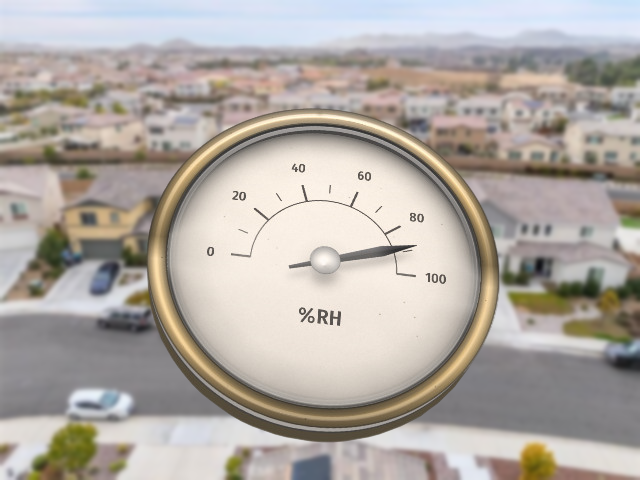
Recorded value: 90 %
